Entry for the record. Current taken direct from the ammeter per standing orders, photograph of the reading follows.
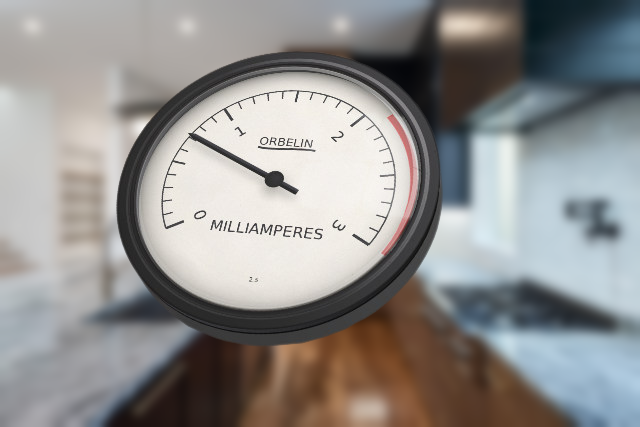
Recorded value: 0.7 mA
